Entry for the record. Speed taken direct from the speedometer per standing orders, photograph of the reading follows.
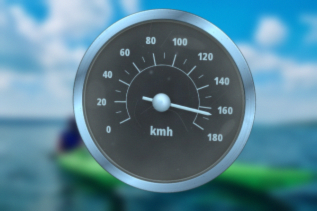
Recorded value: 165 km/h
